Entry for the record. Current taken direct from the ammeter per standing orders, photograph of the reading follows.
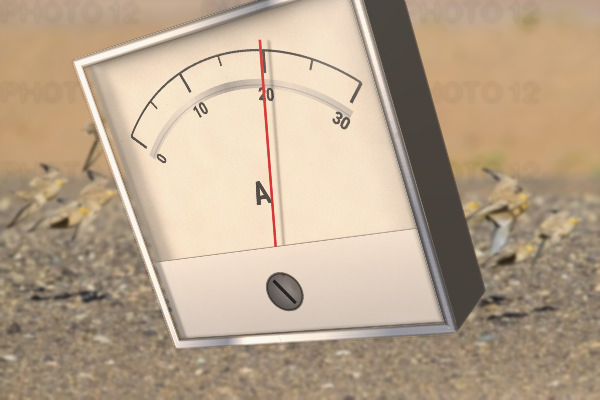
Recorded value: 20 A
